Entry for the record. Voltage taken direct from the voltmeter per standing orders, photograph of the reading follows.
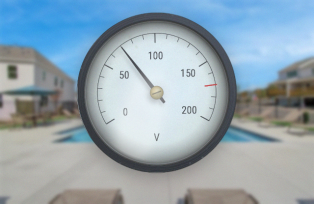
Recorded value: 70 V
